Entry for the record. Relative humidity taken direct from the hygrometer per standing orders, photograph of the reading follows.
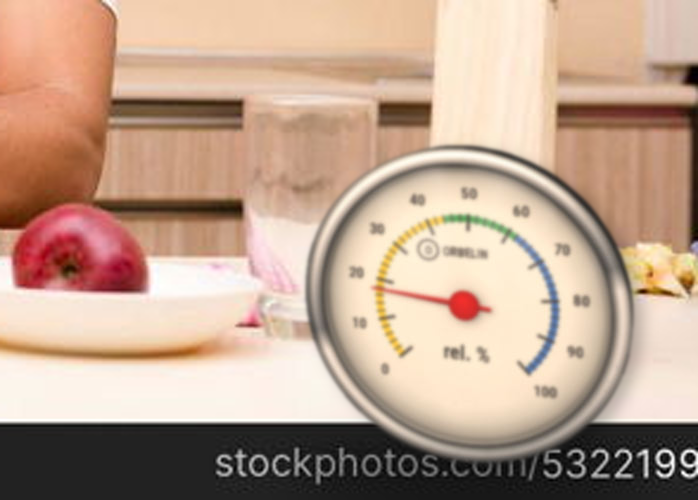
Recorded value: 18 %
